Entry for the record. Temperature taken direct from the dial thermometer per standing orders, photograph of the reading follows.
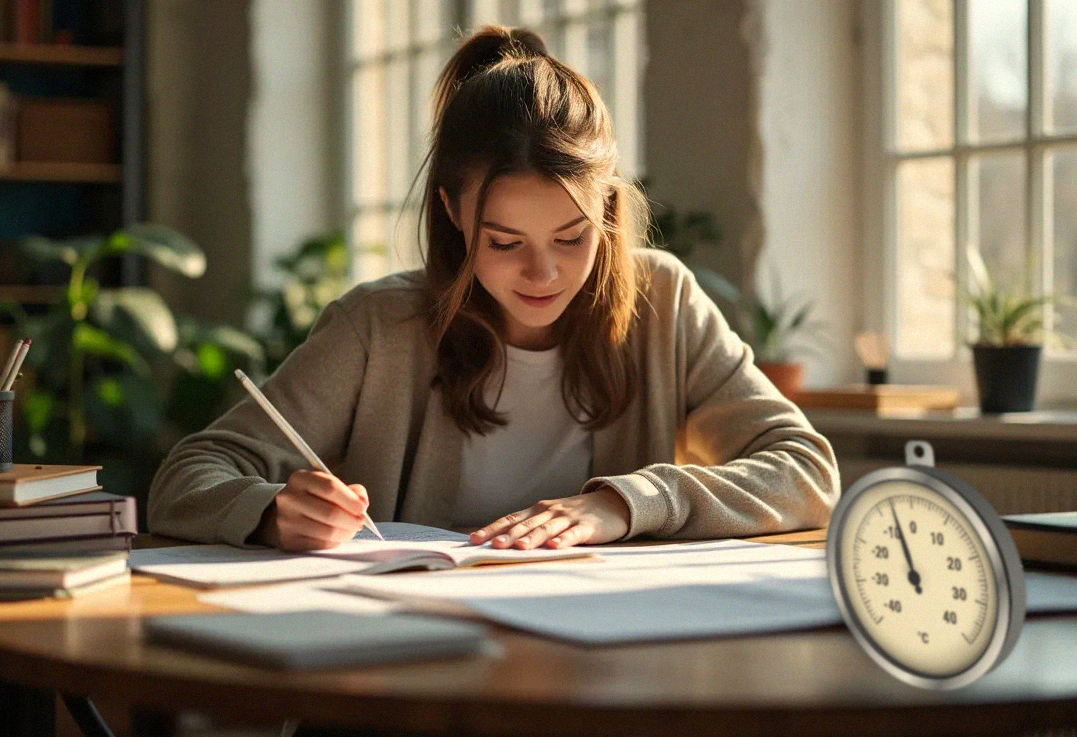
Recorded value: -5 °C
